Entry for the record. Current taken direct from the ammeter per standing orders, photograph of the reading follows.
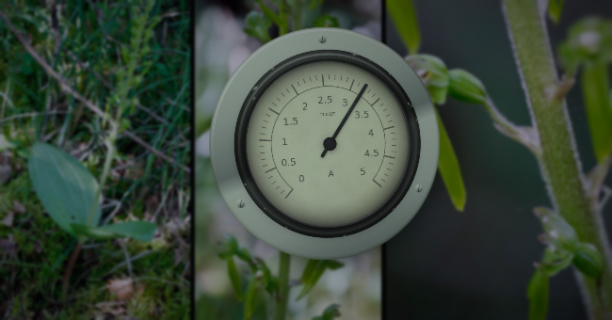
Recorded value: 3.2 A
